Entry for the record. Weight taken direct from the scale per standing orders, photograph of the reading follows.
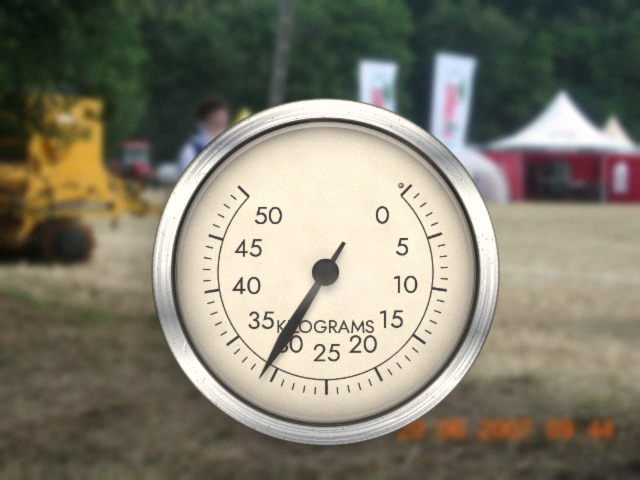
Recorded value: 31 kg
